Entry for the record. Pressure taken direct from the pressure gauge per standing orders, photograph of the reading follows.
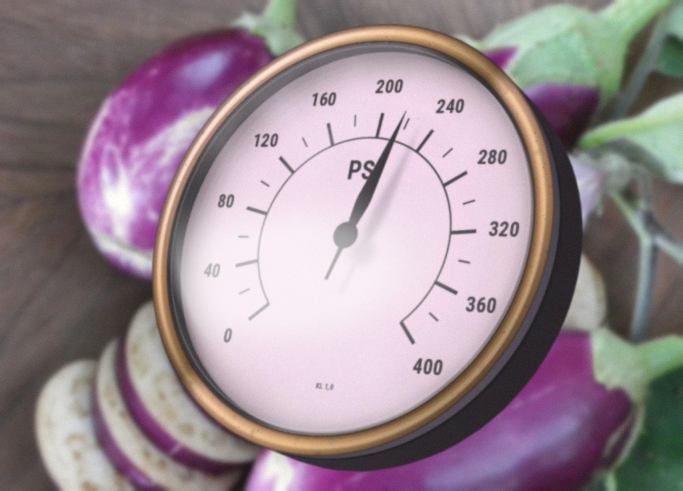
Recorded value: 220 psi
